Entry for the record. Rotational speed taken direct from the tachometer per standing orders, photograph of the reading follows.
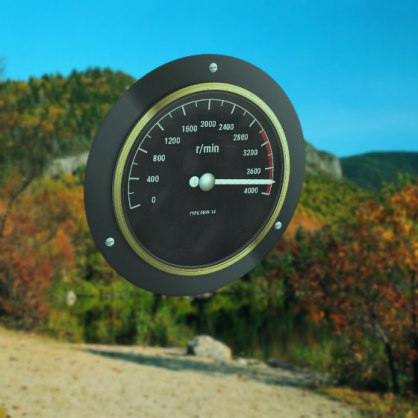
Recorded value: 3800 rpm
